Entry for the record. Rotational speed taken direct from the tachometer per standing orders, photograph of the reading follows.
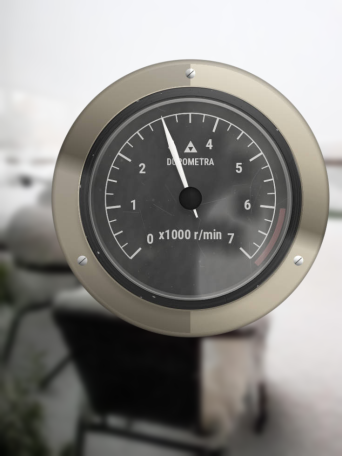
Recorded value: 3000 rpm
